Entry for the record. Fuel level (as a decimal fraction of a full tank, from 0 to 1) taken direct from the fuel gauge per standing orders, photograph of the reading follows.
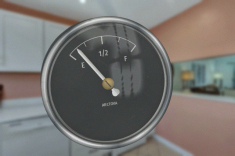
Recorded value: 0.125
